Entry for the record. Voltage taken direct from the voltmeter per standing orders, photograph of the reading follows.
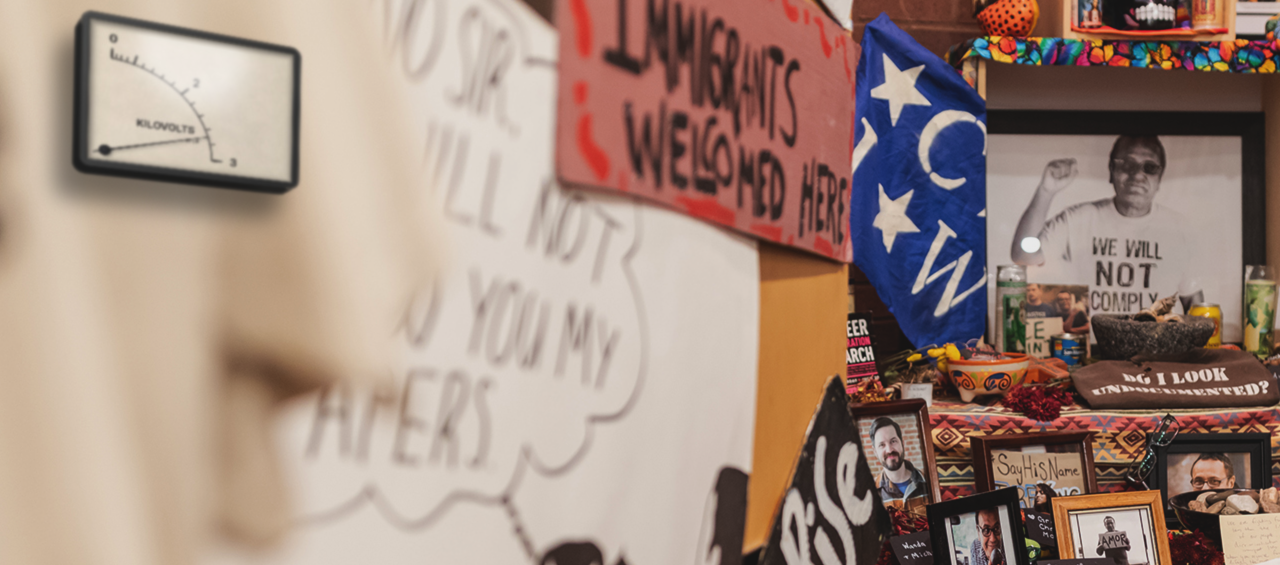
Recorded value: 2.7 kV
